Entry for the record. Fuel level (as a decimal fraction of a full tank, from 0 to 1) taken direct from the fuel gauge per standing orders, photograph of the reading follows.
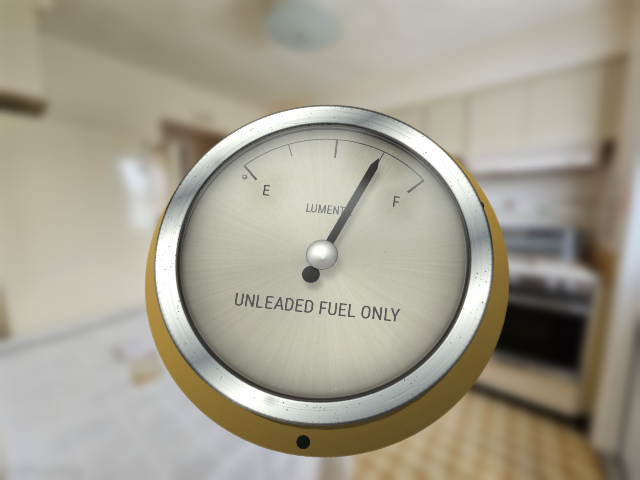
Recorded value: 0.75
